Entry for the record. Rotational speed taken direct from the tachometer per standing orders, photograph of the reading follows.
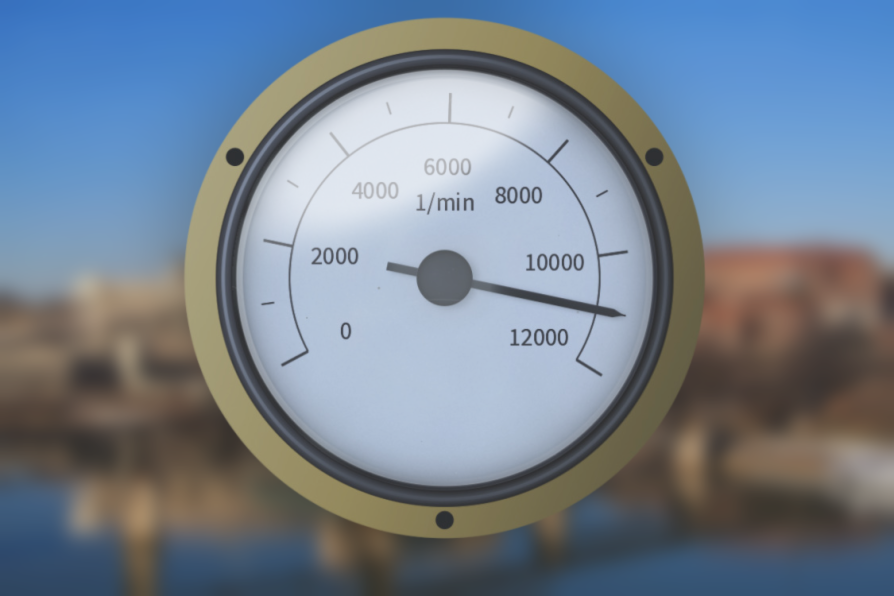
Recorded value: 11000 rpm
